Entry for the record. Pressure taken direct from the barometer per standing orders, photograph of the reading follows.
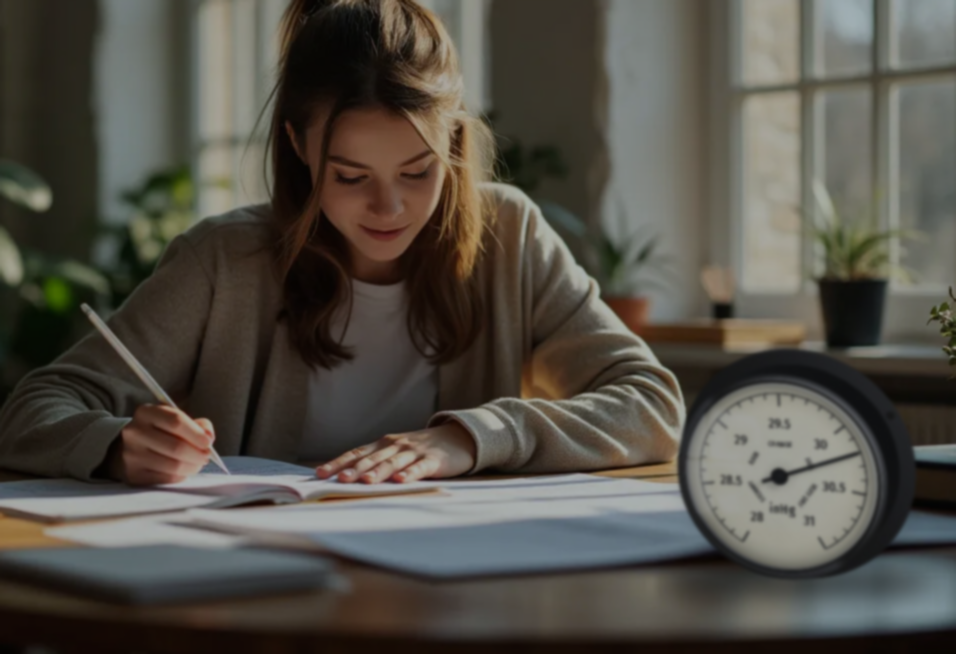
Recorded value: 30.2 inHg
